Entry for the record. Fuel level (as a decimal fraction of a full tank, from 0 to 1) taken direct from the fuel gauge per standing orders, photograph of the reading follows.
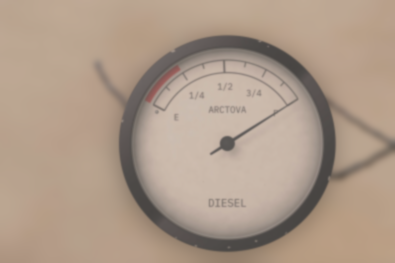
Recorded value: 1
